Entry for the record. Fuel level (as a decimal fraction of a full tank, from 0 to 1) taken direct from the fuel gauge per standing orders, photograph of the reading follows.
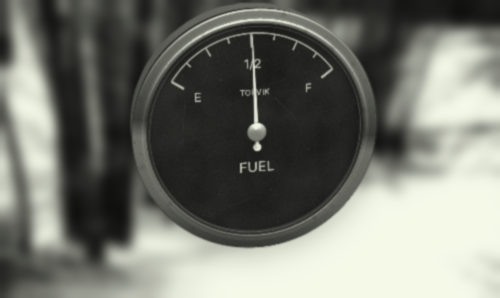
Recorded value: 0.5
